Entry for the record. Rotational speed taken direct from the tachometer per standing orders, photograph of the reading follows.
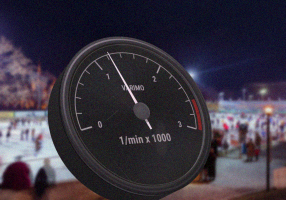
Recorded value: 1200 rpm
